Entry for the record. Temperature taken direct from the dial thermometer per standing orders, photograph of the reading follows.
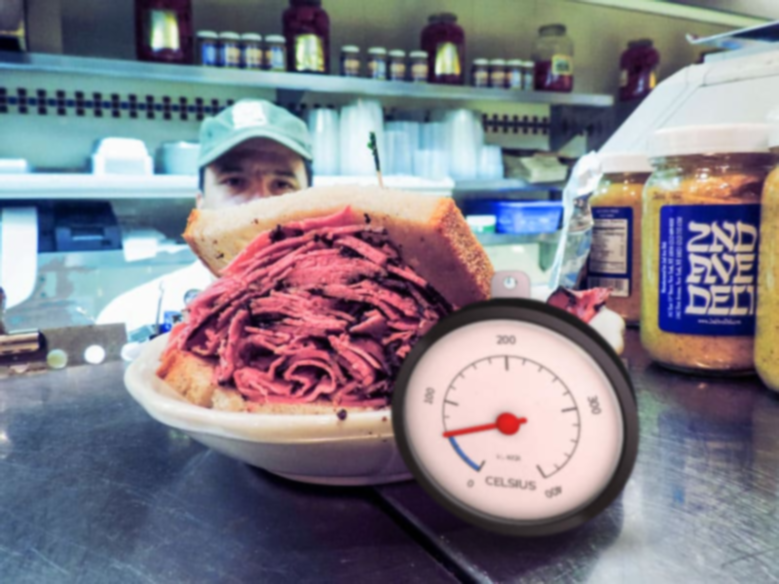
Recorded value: 60 °C
